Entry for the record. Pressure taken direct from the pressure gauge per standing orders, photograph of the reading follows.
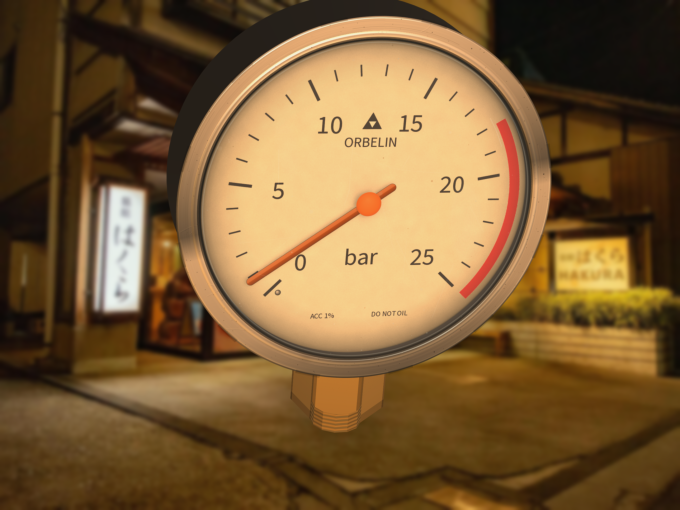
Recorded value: 1 bar
